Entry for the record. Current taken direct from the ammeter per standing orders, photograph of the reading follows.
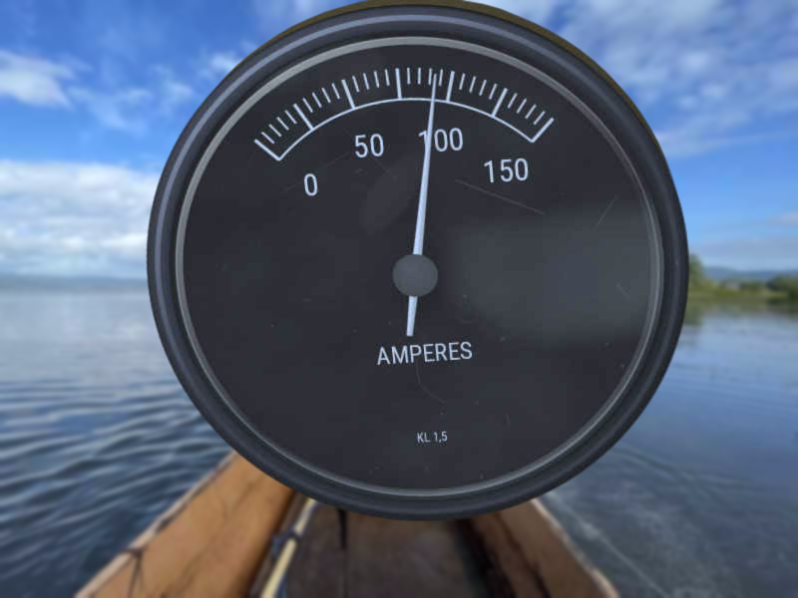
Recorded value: 92.5 A
